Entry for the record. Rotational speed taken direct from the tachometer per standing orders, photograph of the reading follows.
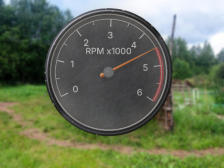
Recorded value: 4500 rpm
